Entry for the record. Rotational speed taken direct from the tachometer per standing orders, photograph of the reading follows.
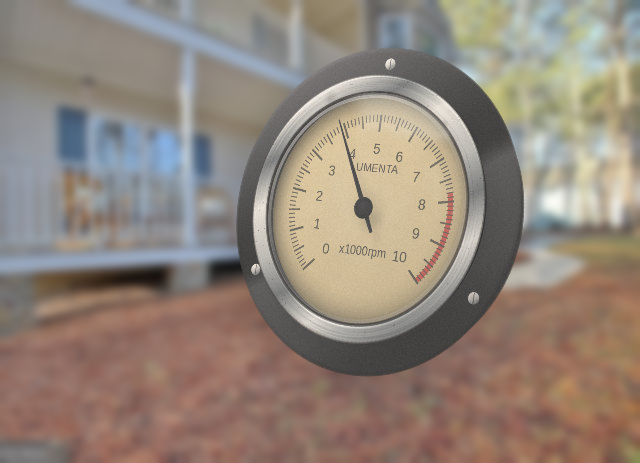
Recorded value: 4000 rpm
